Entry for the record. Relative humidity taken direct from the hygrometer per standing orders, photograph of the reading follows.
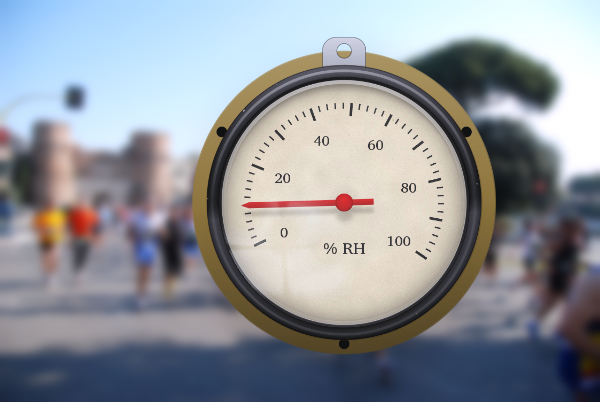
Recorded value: 10 %
